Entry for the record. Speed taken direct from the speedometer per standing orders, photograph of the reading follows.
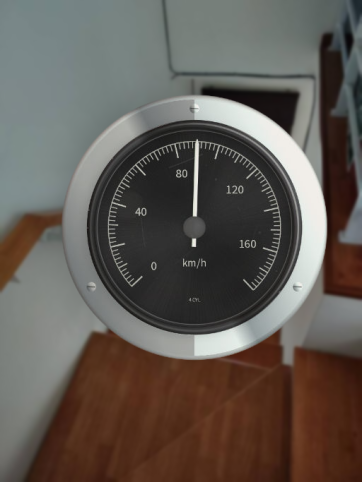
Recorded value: 90 km/h
